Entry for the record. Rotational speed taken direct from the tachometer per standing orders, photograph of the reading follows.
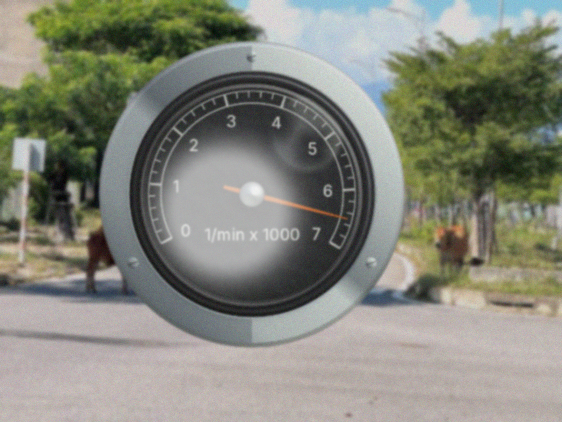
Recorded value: 6500 rpm
